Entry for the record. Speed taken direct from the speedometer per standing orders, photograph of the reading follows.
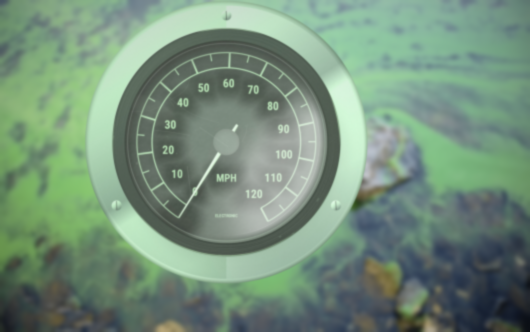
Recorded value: 0 mph
